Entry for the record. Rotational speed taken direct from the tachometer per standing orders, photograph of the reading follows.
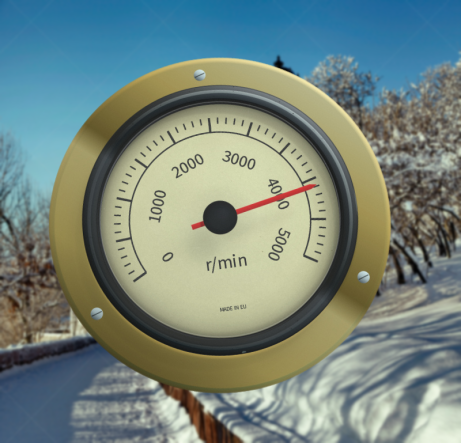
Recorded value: 4100 rpm
